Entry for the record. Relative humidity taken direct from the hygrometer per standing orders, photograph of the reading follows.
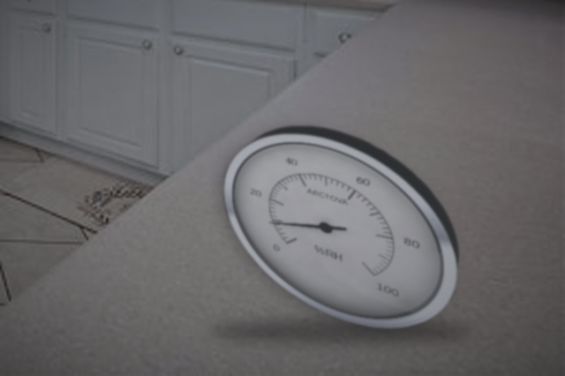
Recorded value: 10 %
